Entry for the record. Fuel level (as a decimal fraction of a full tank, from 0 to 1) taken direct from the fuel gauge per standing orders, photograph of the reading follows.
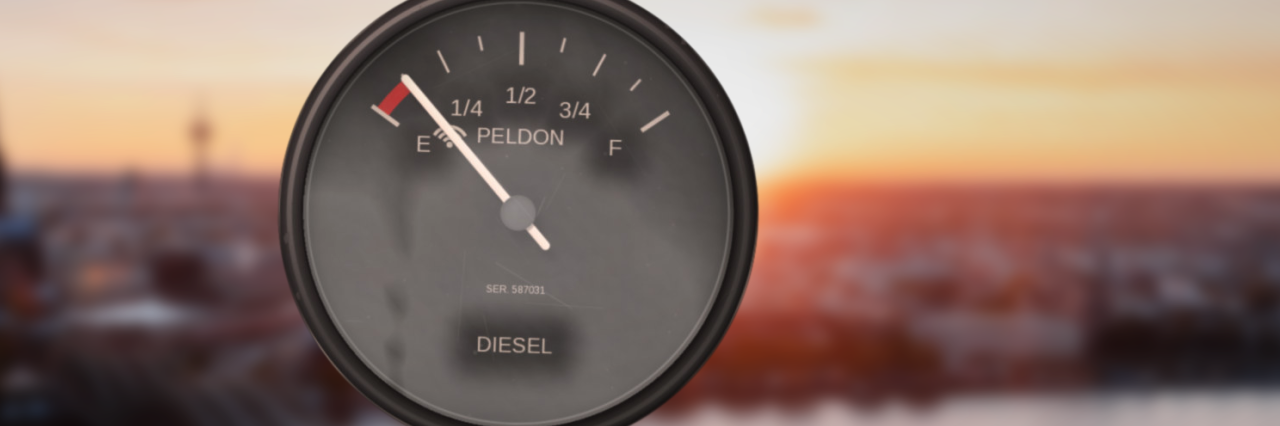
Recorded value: 0.125
